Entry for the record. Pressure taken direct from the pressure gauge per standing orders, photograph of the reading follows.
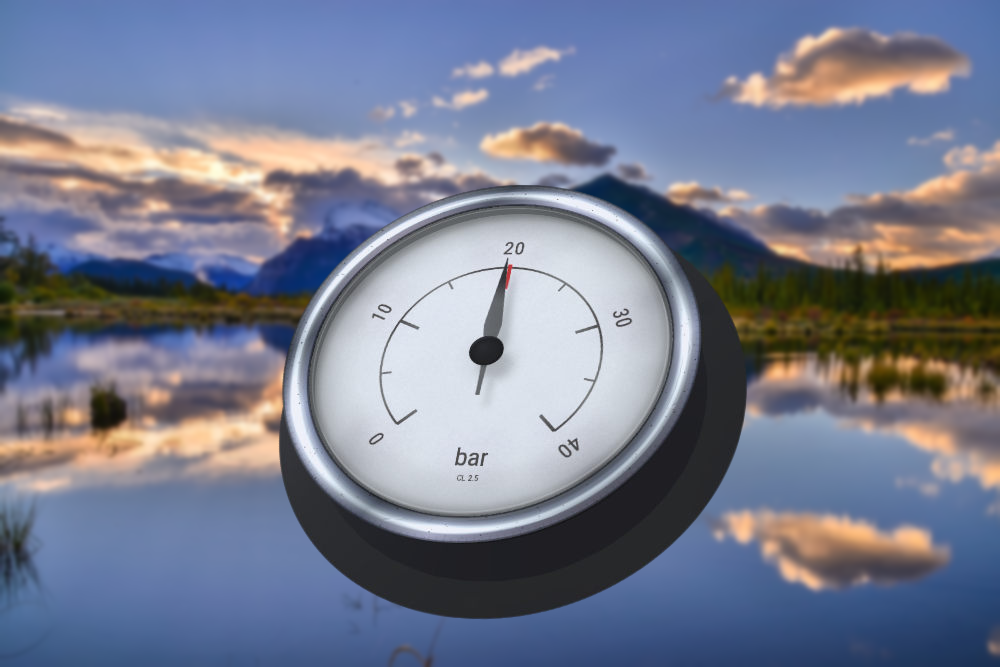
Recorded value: 20 bar
